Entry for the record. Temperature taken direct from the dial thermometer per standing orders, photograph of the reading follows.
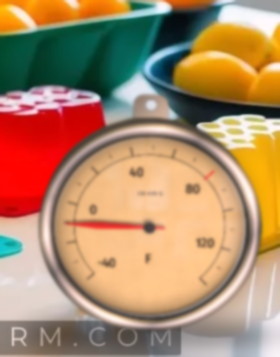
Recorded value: -10 °F
